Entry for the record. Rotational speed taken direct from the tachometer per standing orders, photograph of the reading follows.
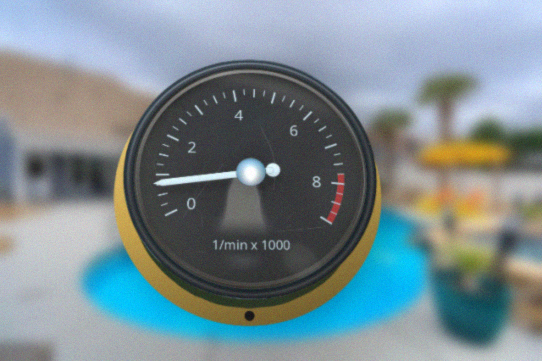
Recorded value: 750 rpm
